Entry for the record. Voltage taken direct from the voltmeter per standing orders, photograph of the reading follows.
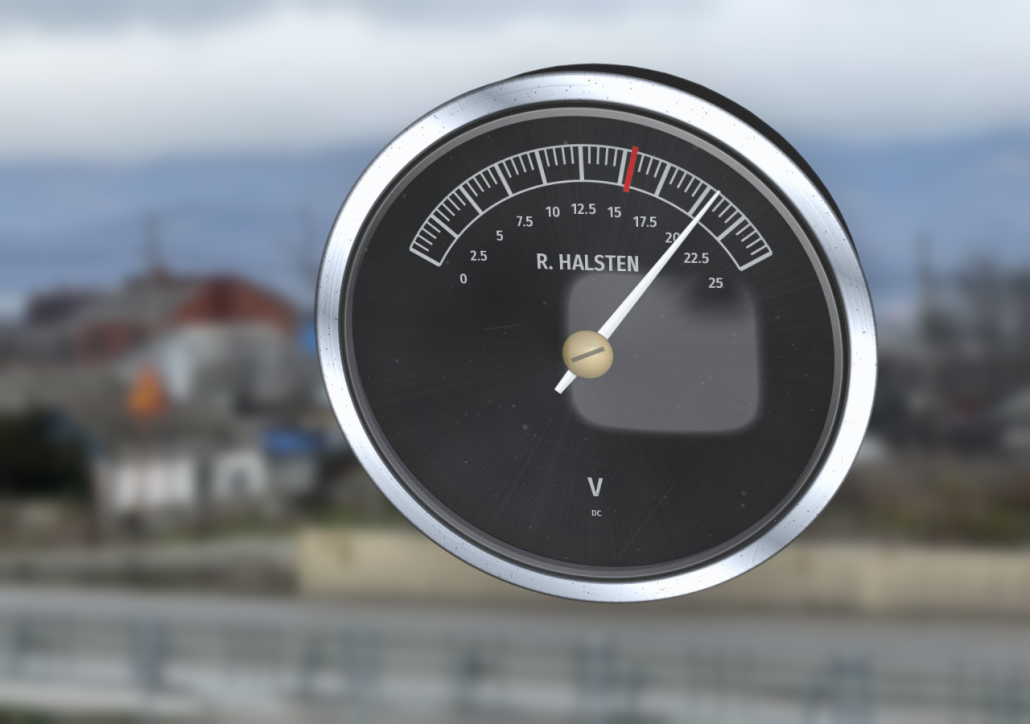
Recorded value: 20.5 V
